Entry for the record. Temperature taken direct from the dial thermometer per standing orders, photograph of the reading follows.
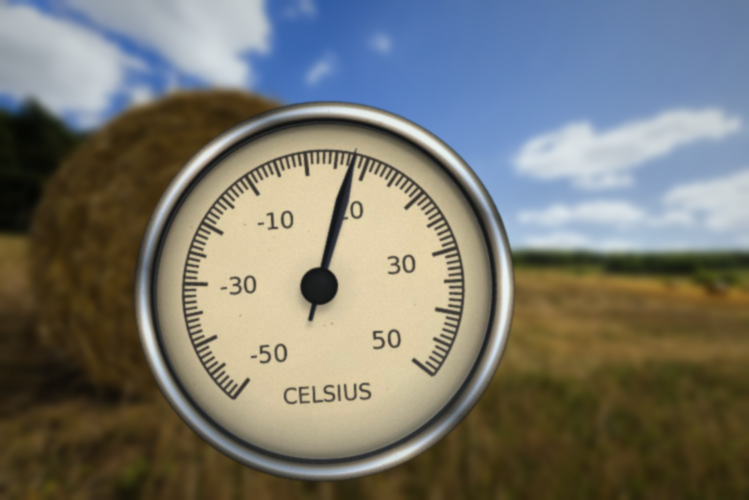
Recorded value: 8 °C
